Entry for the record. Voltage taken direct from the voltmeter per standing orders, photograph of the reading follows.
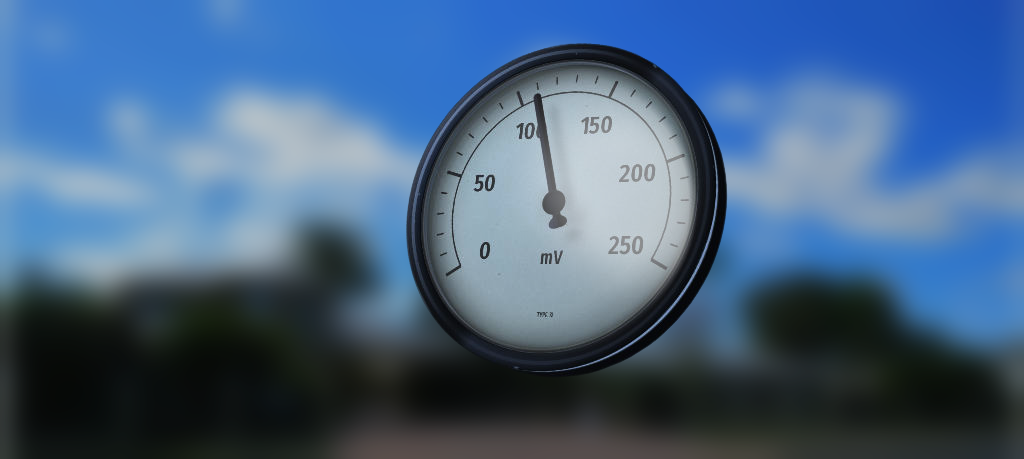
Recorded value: 110 mV
